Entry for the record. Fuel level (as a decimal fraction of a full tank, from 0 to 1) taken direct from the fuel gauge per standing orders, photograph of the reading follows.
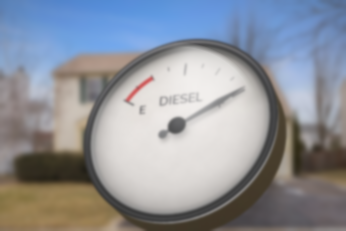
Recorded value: 1
